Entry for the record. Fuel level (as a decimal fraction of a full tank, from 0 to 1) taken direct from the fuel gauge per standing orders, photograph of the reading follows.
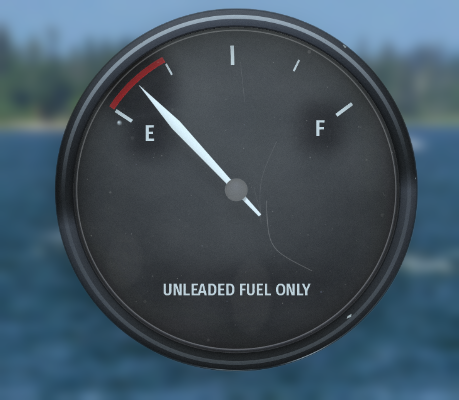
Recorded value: 0.125
